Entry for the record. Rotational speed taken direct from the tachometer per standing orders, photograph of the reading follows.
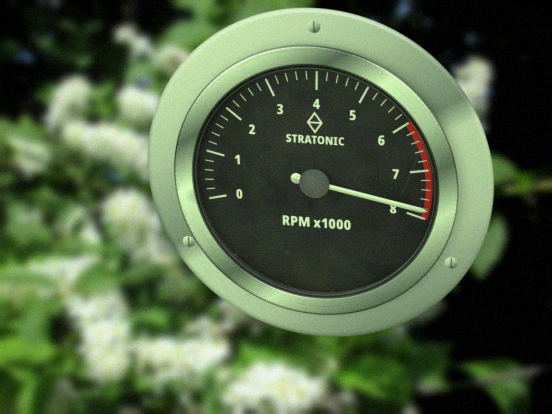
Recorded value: 7800 rpm
